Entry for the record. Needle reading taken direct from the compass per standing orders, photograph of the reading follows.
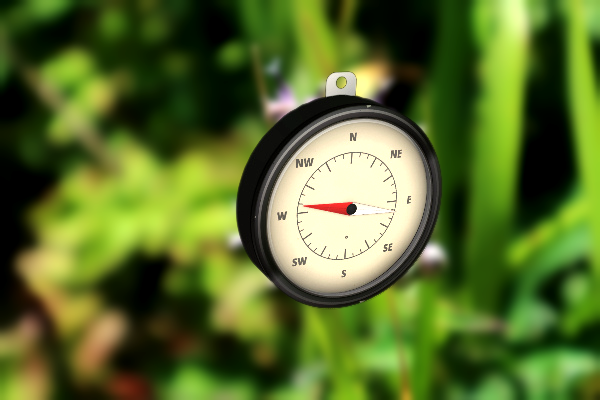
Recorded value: 280 °
